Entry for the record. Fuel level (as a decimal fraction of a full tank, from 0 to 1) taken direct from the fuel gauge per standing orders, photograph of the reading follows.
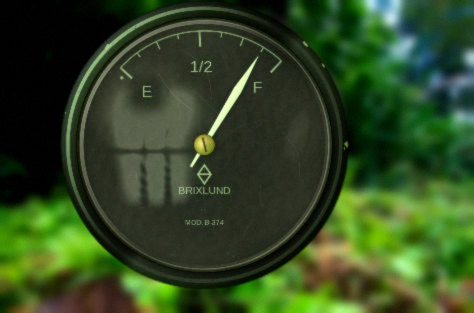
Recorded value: 0.875
